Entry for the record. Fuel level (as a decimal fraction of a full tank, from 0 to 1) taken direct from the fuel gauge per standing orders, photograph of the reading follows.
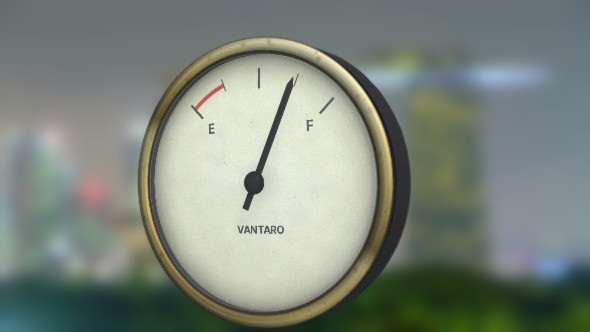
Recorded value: 0.75
